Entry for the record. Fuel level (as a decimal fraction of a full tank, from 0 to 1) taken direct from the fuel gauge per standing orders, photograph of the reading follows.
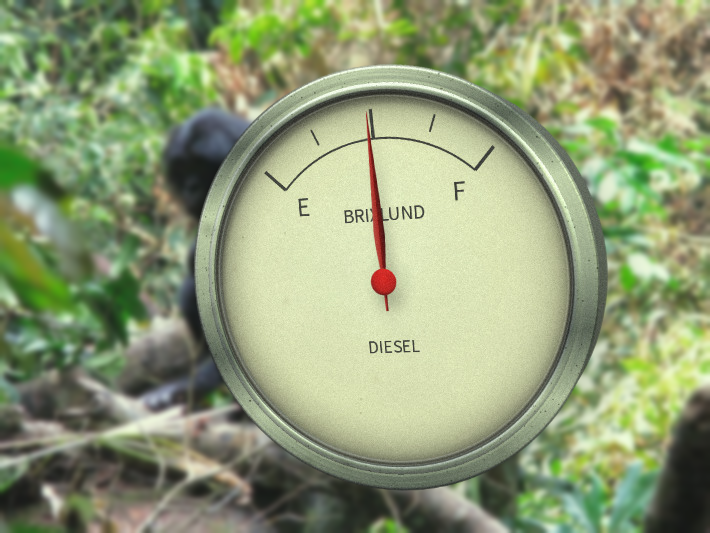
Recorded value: 0.5
